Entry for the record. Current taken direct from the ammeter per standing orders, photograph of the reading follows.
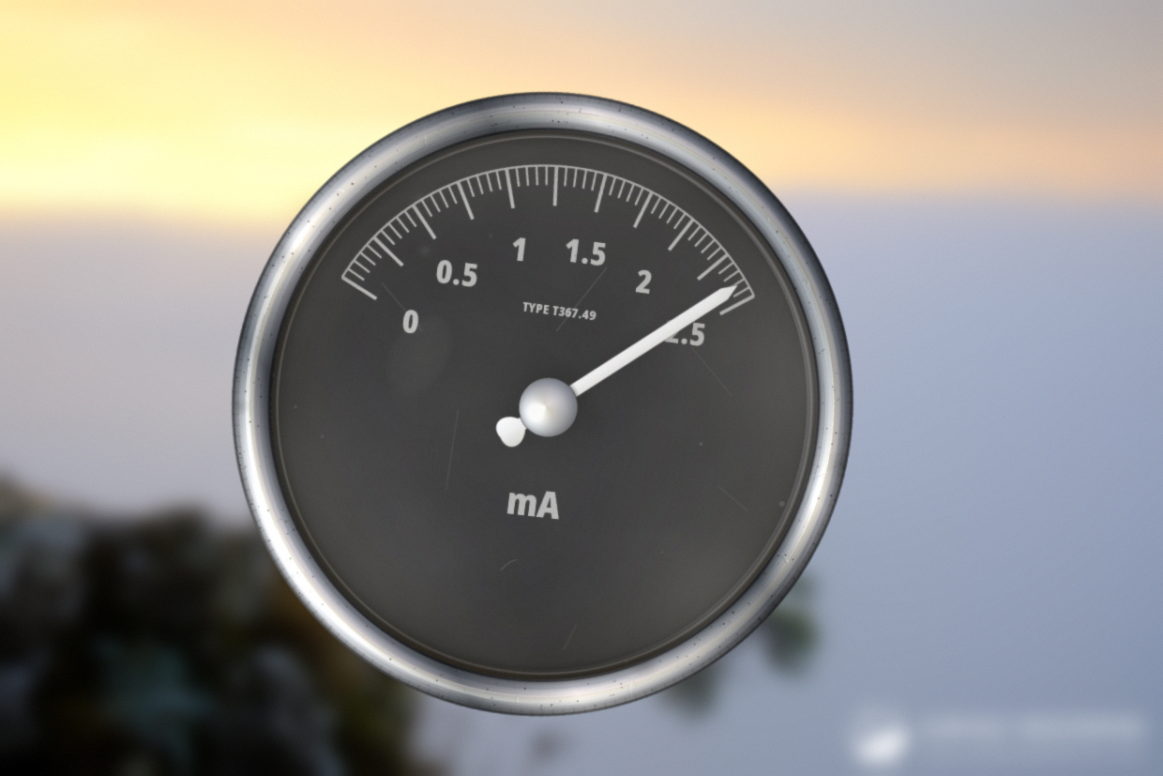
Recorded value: 2.4 mA
